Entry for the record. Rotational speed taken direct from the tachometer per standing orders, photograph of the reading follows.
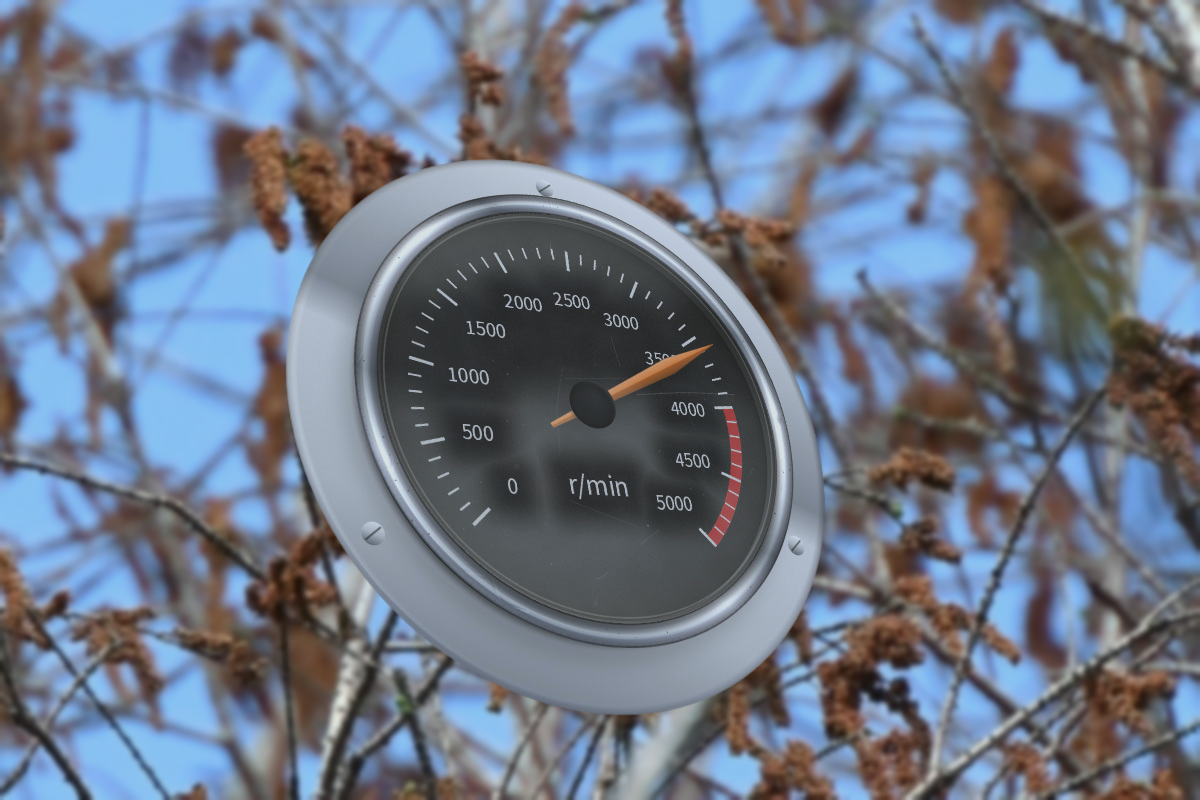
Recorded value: 3600 rpm
